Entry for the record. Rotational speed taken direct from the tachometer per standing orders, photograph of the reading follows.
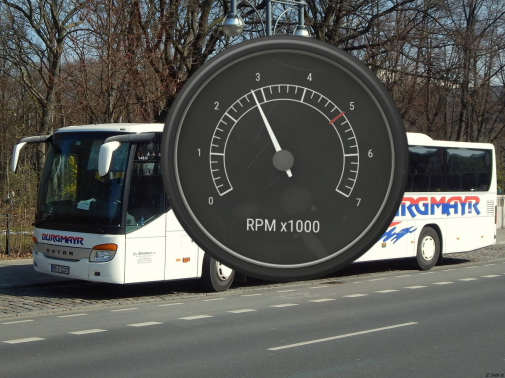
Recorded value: 2800 rpm
